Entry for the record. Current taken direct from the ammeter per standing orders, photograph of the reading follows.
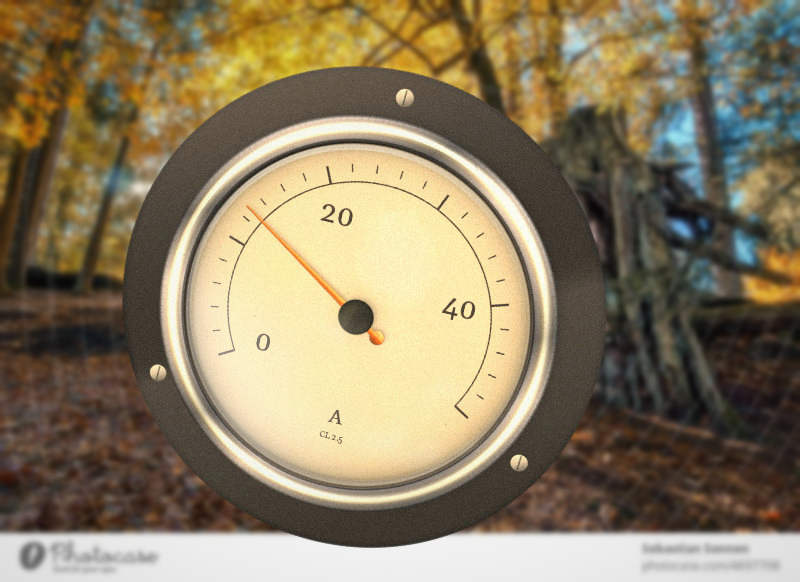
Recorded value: 13 A
